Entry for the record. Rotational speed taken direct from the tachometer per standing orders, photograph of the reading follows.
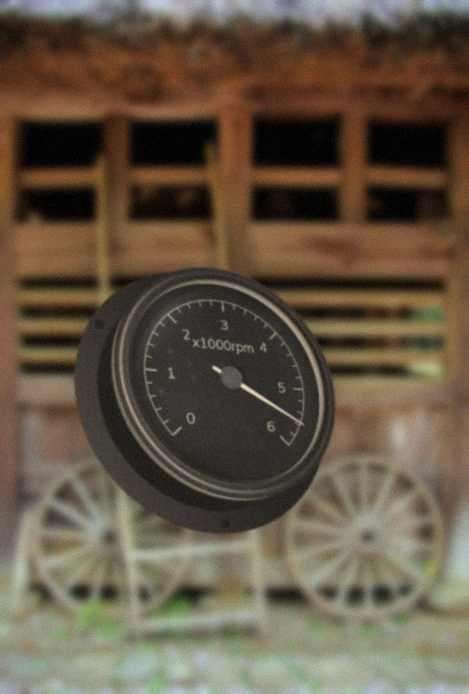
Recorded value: 5600 rpm
